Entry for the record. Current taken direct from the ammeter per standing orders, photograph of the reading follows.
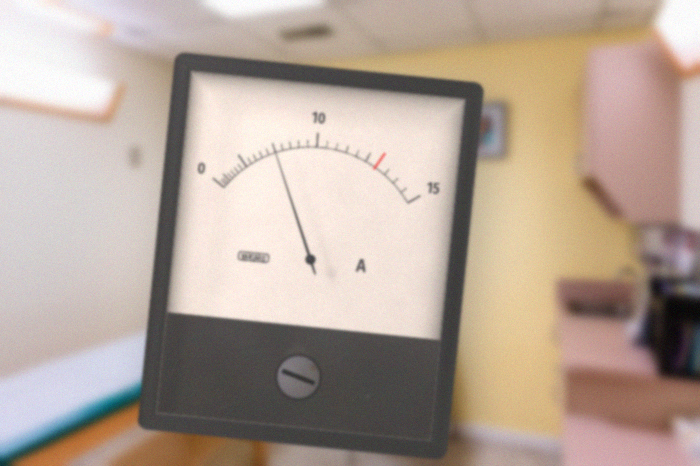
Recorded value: 7.5 A
